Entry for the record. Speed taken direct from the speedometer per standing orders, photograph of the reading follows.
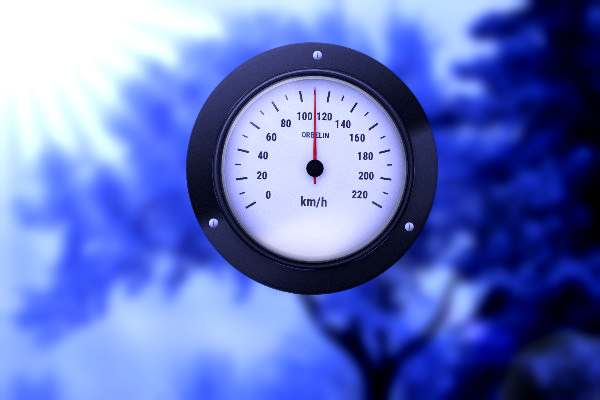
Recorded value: 110 km/h
